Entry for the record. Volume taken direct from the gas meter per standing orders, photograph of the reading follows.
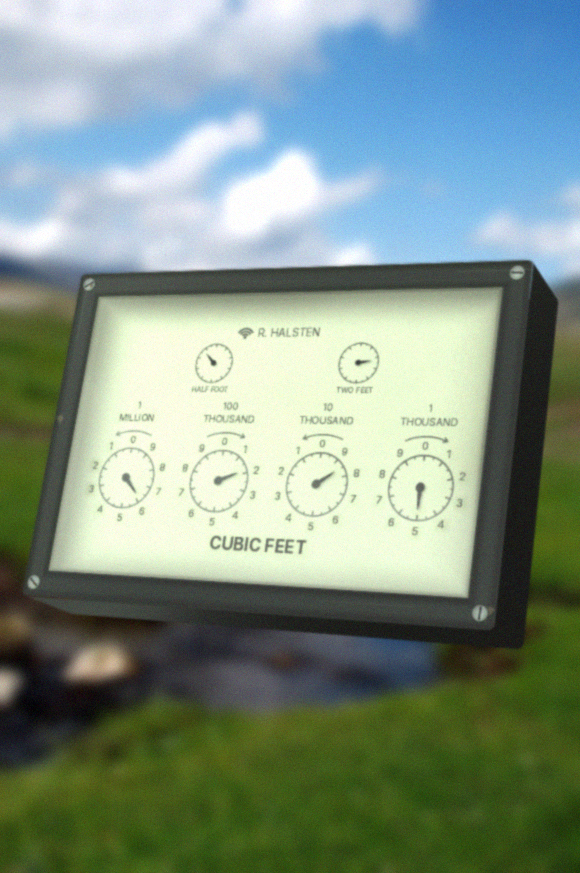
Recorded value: 618500 ft³
